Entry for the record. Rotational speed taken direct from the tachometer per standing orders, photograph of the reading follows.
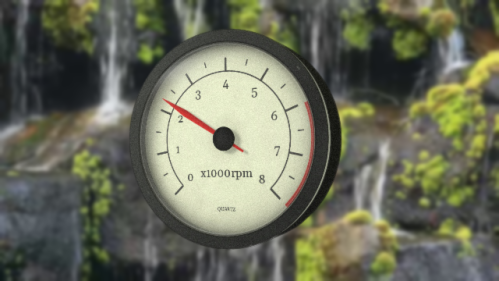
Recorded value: 2250 rpm
